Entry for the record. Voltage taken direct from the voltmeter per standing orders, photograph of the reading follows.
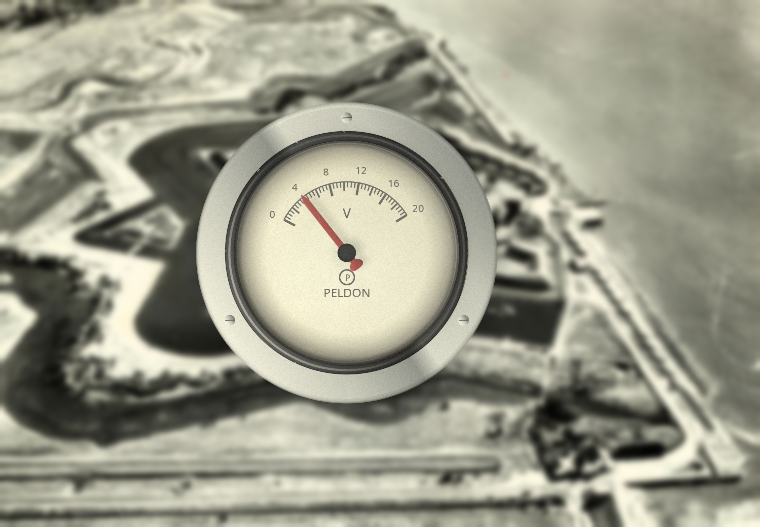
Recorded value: 4 V
